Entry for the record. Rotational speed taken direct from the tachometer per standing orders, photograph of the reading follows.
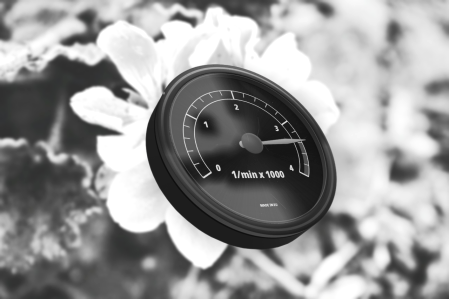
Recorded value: 3400 rpm
